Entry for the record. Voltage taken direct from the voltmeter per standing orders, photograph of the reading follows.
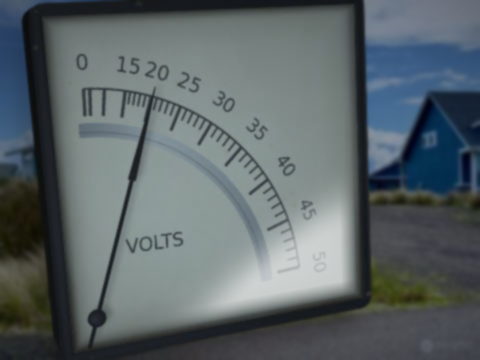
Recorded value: 20 V
